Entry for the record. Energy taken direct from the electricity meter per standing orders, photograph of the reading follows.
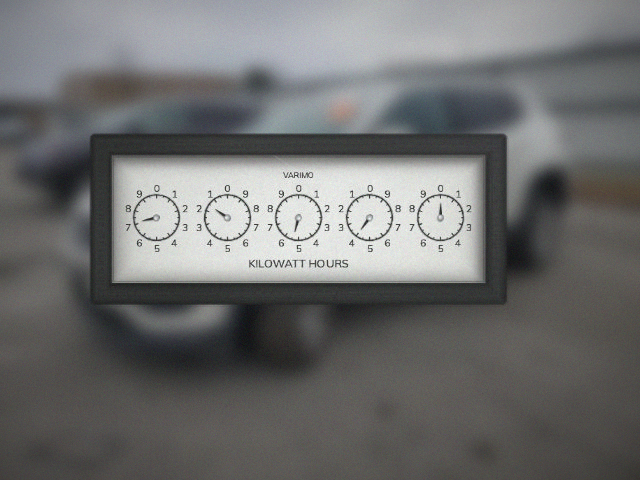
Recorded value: 71540 kWh
